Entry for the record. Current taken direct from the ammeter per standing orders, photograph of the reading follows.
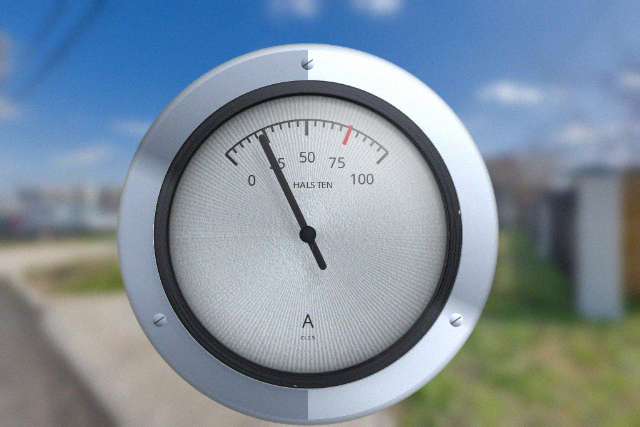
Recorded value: 22.5 A
